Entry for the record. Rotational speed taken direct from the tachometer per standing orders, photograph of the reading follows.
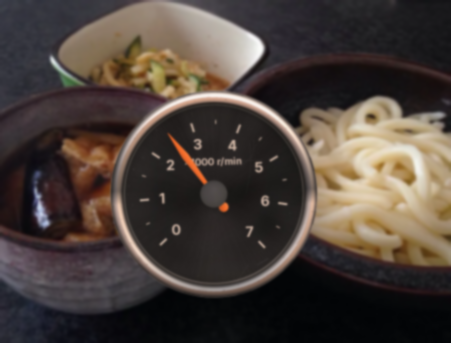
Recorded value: 2500 rpm
